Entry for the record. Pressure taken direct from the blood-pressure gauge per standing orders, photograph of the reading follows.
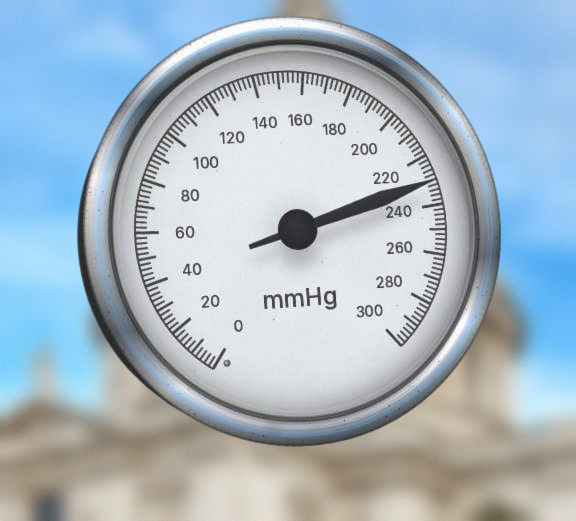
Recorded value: 230 mmHg
